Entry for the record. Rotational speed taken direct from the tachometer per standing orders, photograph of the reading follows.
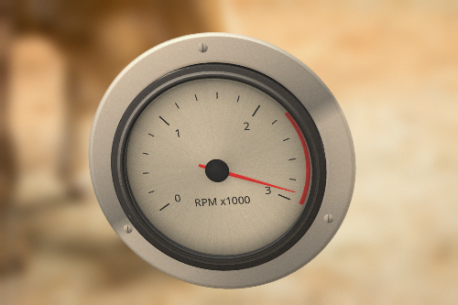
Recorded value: 2900 rpm
